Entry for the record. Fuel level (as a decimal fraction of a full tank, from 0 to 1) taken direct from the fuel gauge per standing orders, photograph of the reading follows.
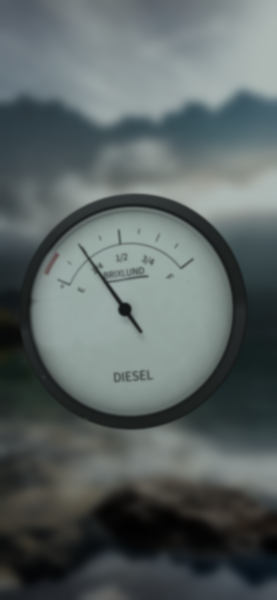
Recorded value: 0.25
